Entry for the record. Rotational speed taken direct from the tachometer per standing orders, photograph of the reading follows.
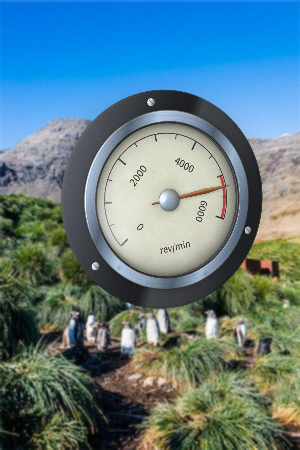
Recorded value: 5250 rpm
